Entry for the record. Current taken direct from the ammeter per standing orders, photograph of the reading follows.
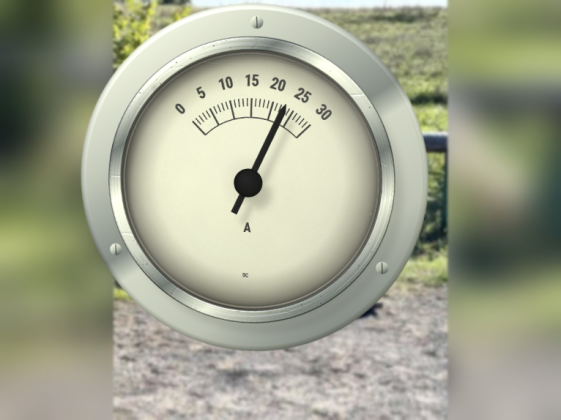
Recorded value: 23 A
